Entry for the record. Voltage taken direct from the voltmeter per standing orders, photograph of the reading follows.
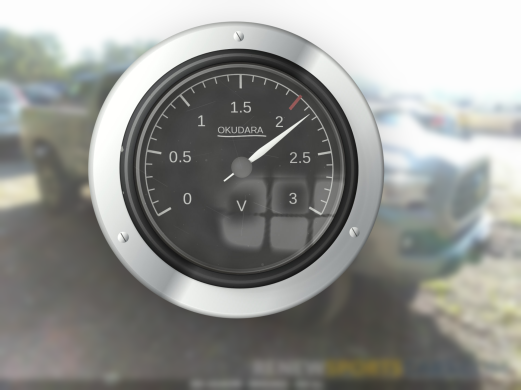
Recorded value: 2.15 V
